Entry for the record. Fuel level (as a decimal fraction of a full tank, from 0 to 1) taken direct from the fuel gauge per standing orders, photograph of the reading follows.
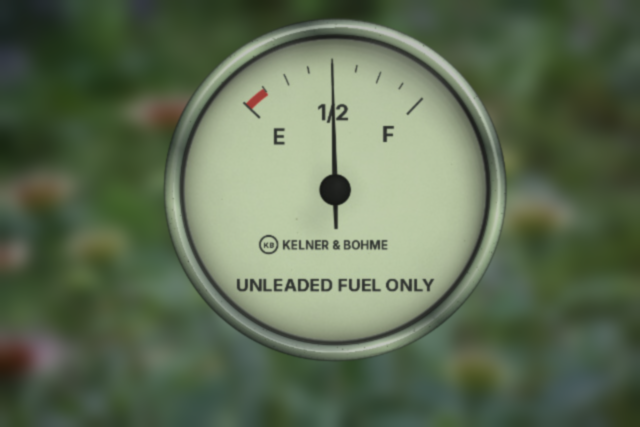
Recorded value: 0.5
